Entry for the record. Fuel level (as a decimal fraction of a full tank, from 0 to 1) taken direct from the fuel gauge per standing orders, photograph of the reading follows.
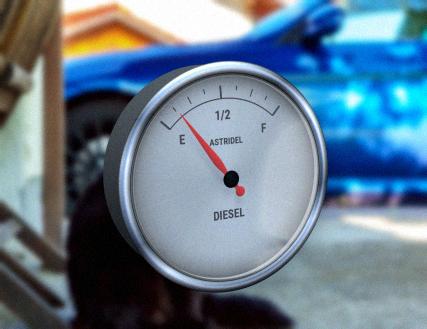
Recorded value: 0.125
